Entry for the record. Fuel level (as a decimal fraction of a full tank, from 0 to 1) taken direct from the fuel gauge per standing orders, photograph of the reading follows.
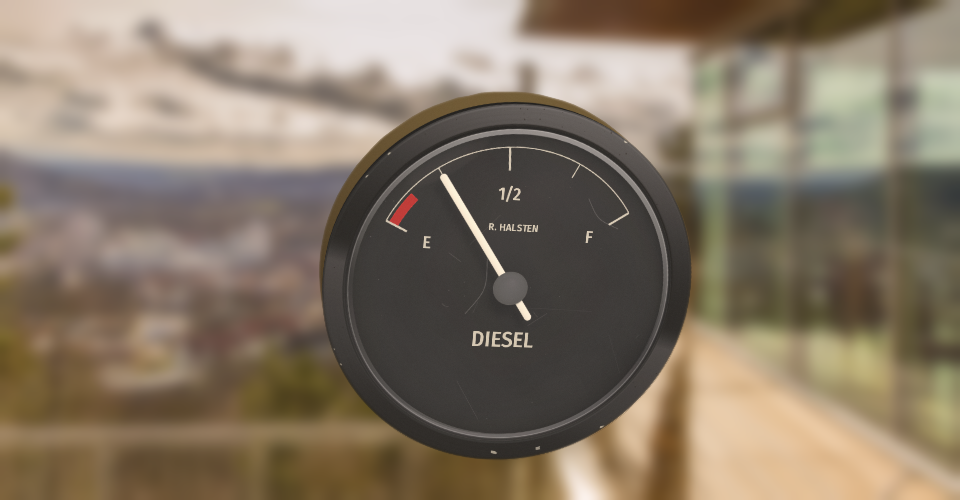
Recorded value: 0.25
